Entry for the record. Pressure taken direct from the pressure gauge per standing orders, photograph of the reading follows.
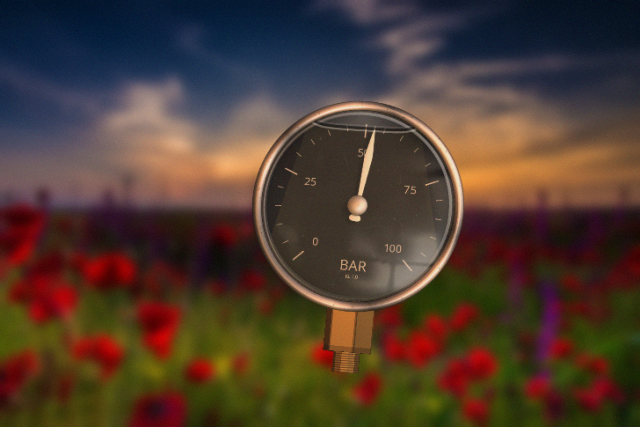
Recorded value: 52.5 bar
